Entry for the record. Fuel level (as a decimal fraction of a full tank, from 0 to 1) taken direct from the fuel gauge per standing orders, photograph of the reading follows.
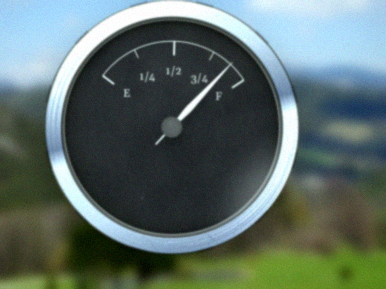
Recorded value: 0.875
